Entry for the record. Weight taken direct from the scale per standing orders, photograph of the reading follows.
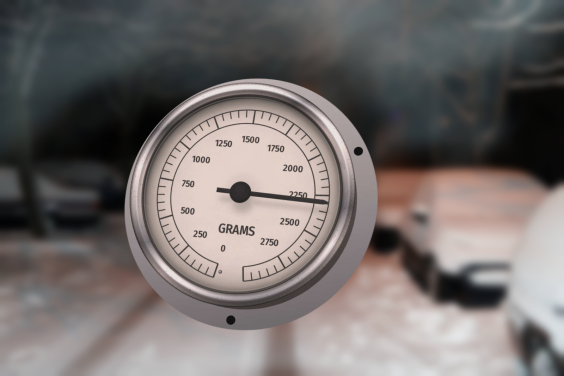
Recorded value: 2300 g
